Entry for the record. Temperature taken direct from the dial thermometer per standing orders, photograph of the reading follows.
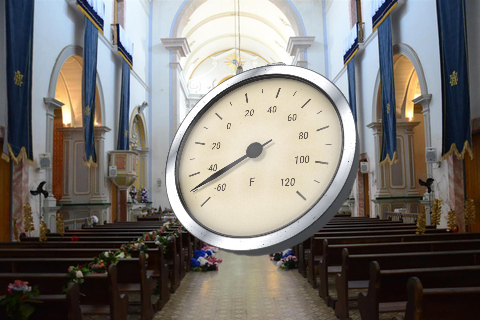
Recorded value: -50 °F
